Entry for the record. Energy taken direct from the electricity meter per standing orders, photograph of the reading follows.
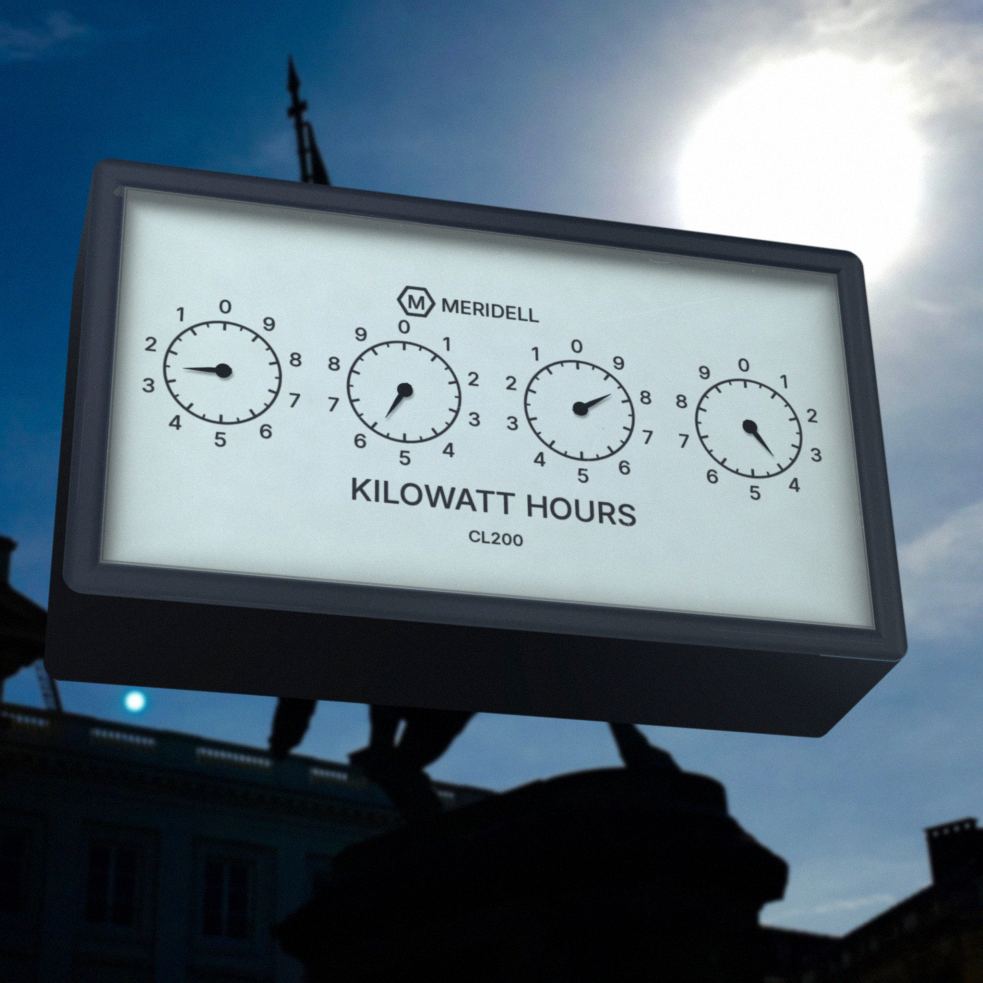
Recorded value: 2584 kWh
